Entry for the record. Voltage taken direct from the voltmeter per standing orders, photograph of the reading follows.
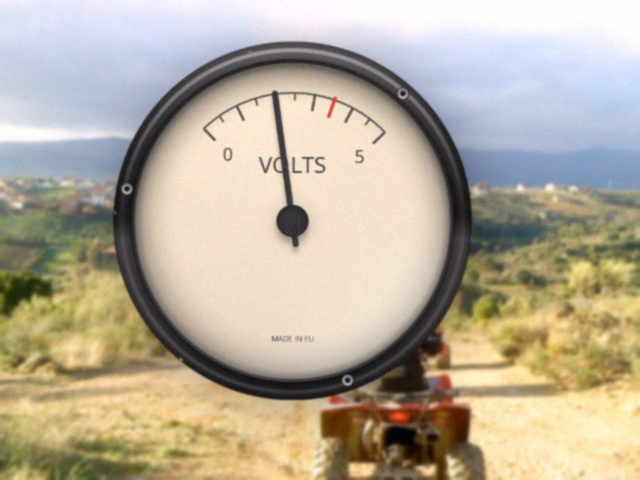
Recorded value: 2 V
